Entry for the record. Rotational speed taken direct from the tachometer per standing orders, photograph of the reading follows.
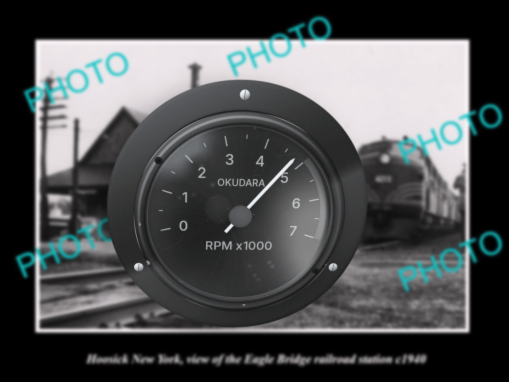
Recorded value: 4750 rpm
